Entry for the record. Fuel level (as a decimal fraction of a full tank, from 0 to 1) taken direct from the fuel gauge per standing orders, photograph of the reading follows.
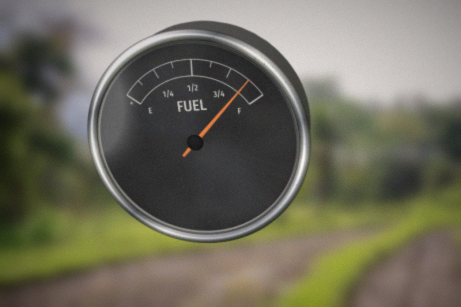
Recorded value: 0.875
